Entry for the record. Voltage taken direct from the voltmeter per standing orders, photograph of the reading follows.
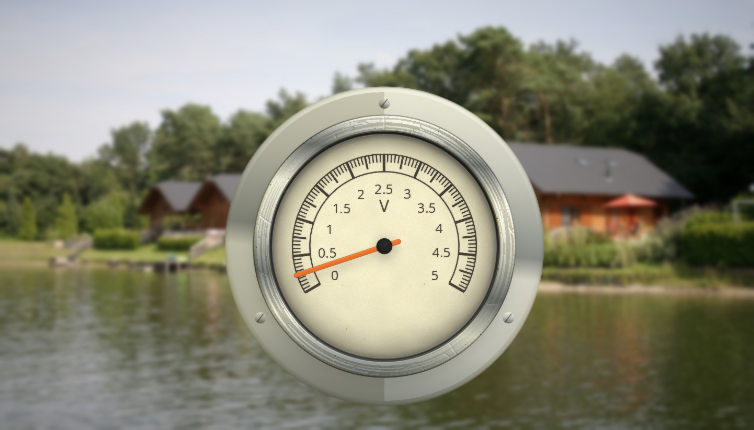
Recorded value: 0.25 V
